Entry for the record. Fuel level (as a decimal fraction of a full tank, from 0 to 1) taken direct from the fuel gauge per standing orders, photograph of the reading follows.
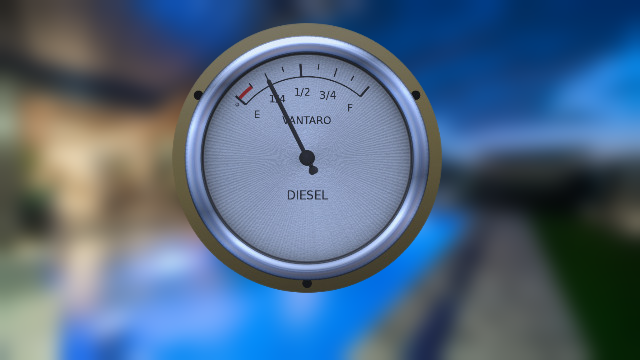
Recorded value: 0.25
